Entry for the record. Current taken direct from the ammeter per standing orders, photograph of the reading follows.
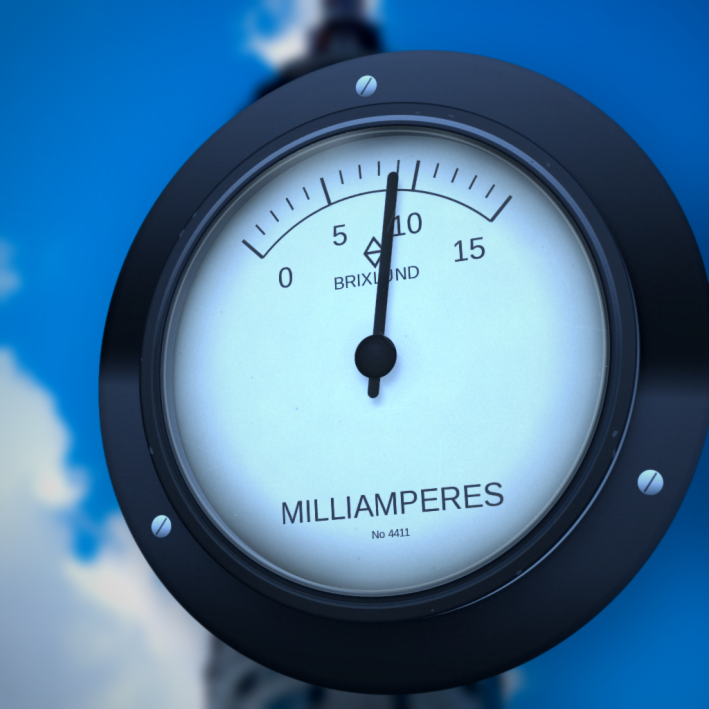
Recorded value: 9 mA
